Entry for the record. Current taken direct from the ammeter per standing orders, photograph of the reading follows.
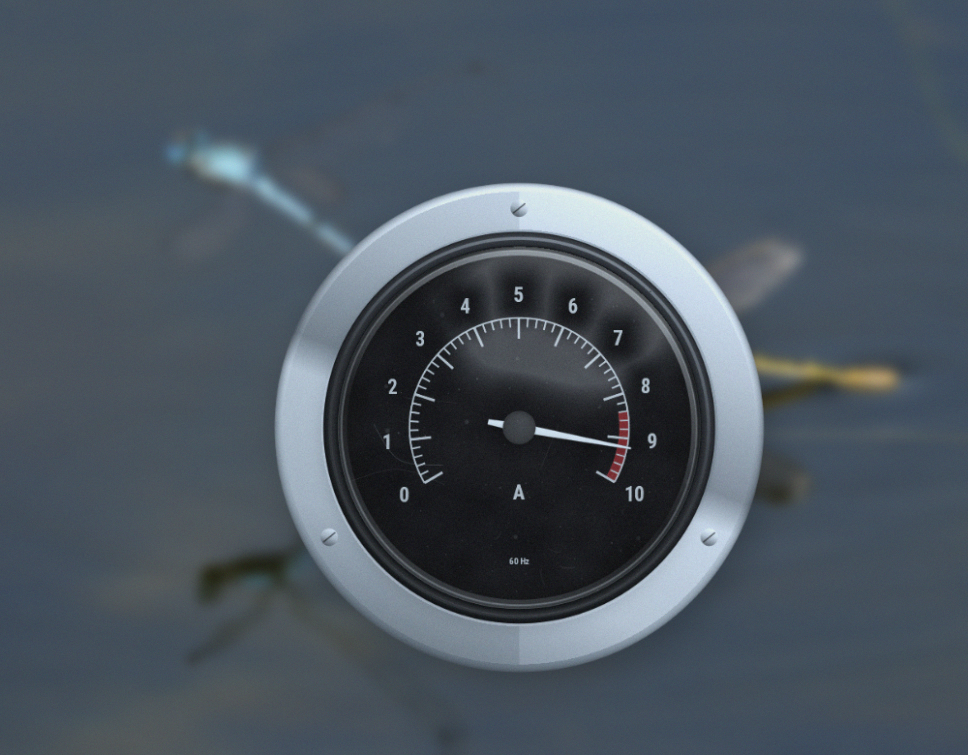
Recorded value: 9.2 A
